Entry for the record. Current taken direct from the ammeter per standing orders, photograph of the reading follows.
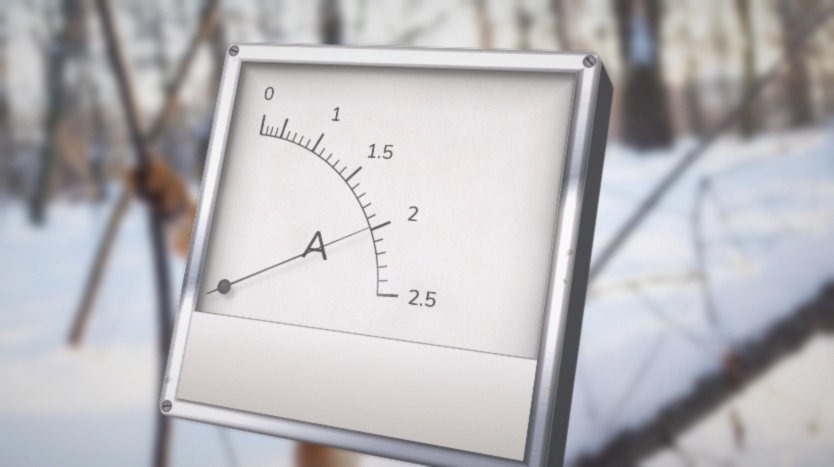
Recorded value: 2 A
